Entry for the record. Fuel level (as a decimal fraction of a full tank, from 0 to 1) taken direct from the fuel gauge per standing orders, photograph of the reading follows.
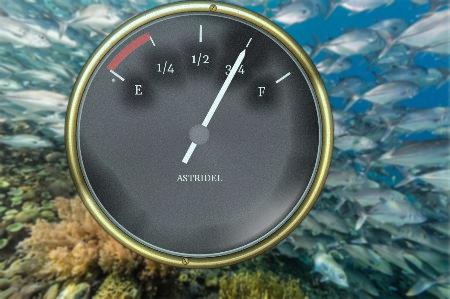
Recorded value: 0.75
